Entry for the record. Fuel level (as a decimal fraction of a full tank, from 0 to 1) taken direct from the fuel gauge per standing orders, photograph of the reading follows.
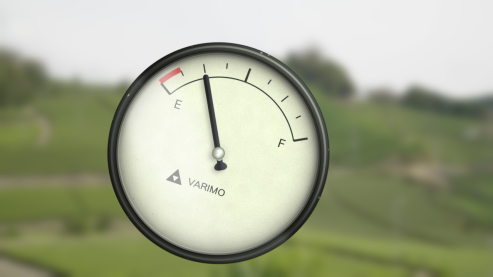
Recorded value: 0.25
